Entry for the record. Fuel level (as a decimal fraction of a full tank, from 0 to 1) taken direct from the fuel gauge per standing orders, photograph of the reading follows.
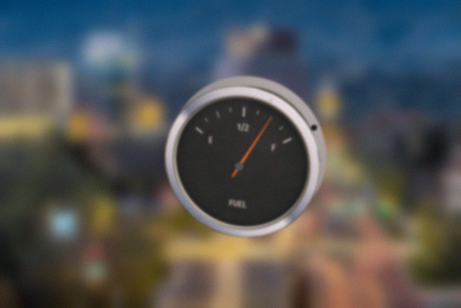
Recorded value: 0.75
